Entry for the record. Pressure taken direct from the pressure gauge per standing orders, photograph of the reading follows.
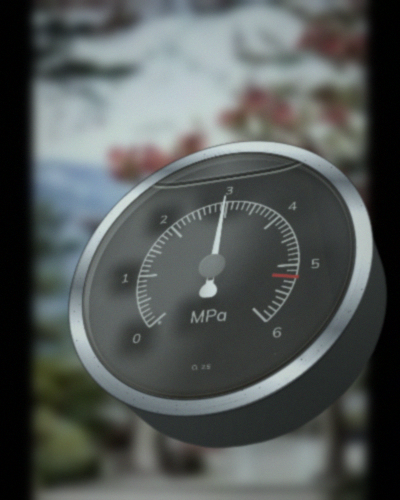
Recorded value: 3 MPa
